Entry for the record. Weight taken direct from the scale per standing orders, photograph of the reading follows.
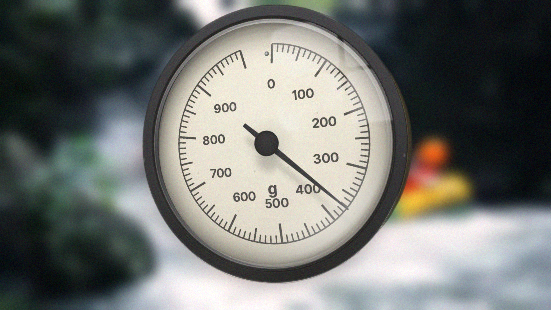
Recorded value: 370 g
